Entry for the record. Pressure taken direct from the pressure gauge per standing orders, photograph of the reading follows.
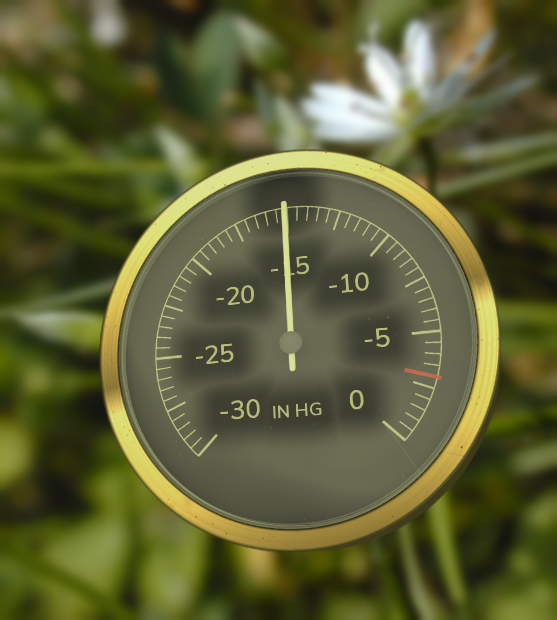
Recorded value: -15 inHg
